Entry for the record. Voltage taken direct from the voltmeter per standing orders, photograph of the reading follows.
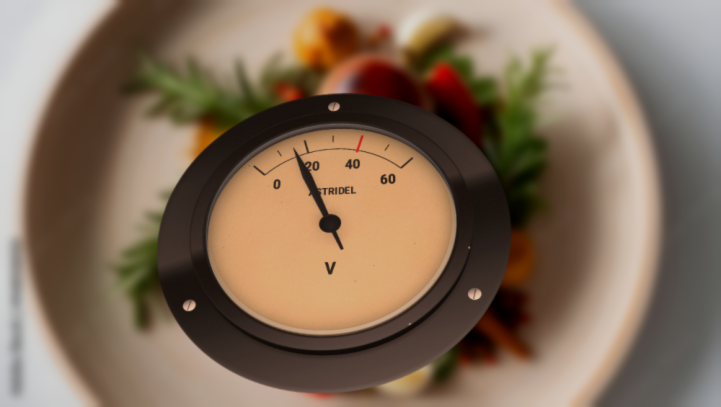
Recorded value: 15 V
